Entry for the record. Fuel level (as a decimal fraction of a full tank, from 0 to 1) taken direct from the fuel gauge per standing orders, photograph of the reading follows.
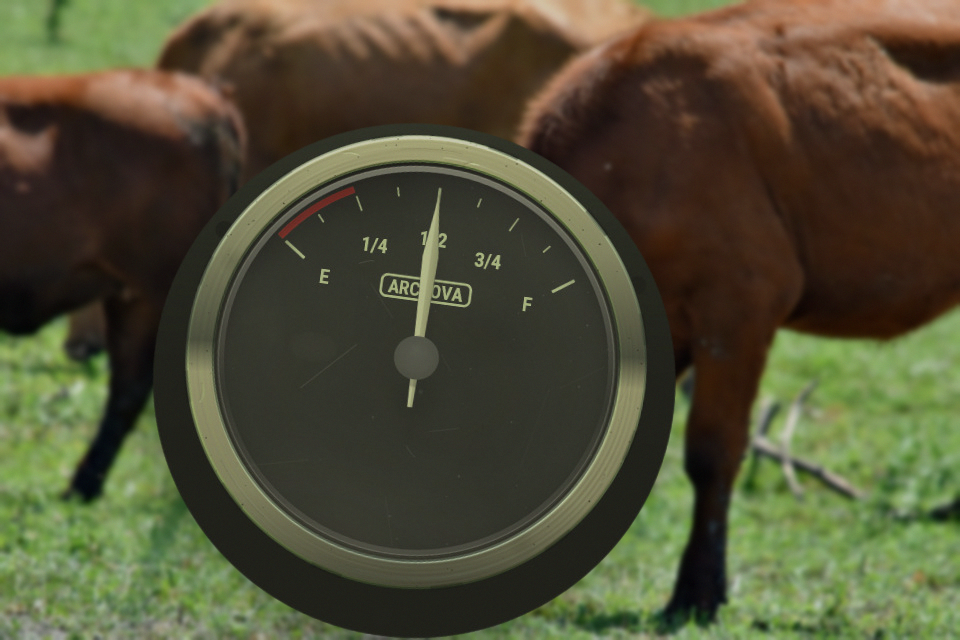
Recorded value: 0.5
